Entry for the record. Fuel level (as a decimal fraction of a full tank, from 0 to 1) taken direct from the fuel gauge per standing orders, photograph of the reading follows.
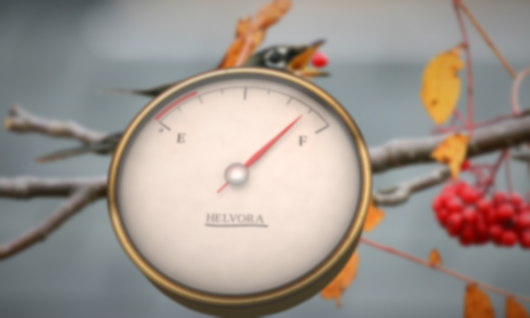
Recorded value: 0.875
